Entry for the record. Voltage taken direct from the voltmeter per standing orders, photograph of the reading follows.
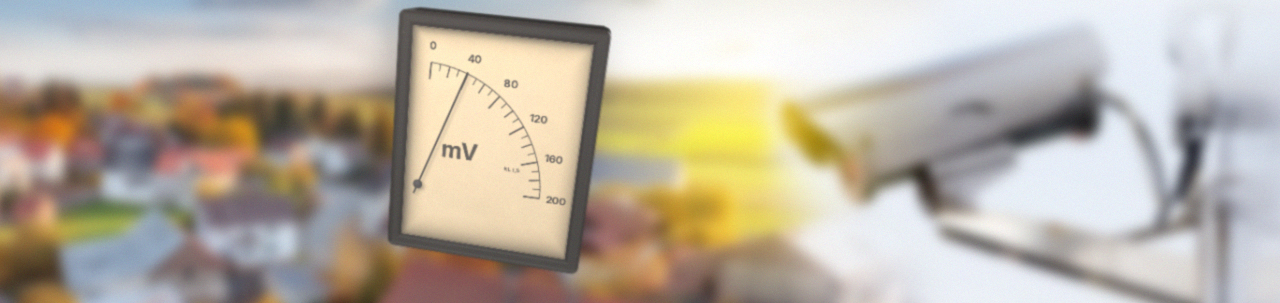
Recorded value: 40 mV
